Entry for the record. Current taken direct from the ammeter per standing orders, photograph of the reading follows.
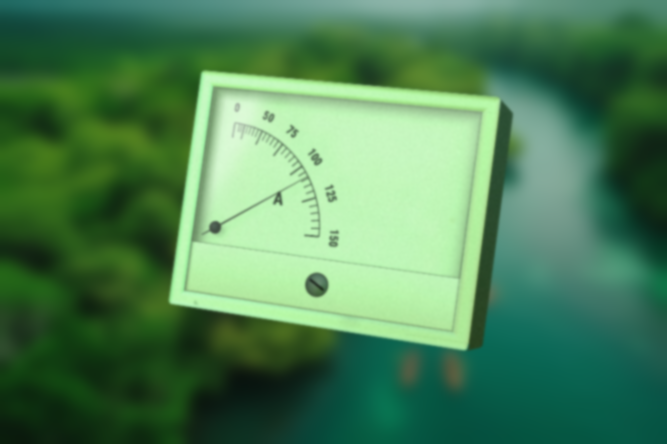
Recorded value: 110 A
